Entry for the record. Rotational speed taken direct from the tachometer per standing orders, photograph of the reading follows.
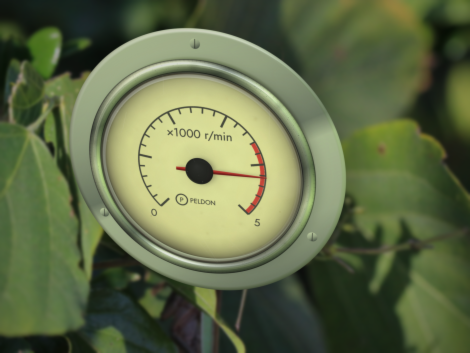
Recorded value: 4200 rpm
